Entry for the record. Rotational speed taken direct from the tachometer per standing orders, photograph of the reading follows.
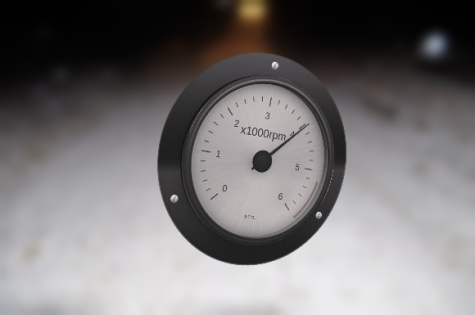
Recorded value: 4000 rpm
